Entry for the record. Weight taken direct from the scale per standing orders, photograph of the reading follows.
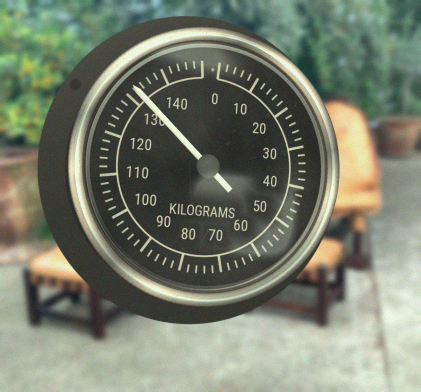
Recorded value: 132 kg
